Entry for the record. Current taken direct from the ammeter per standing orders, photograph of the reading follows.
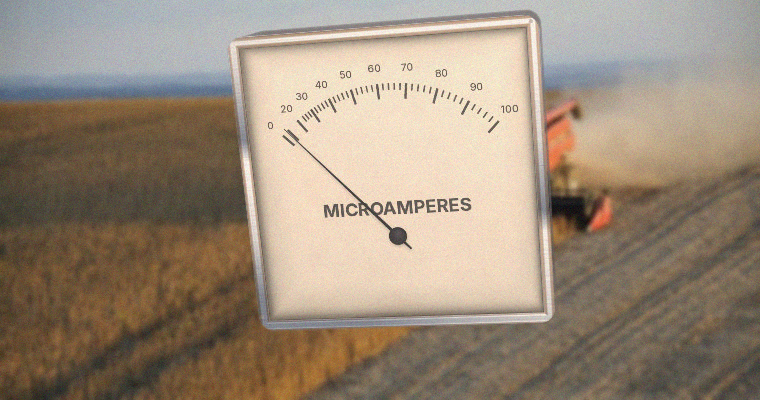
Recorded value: 10 µA
